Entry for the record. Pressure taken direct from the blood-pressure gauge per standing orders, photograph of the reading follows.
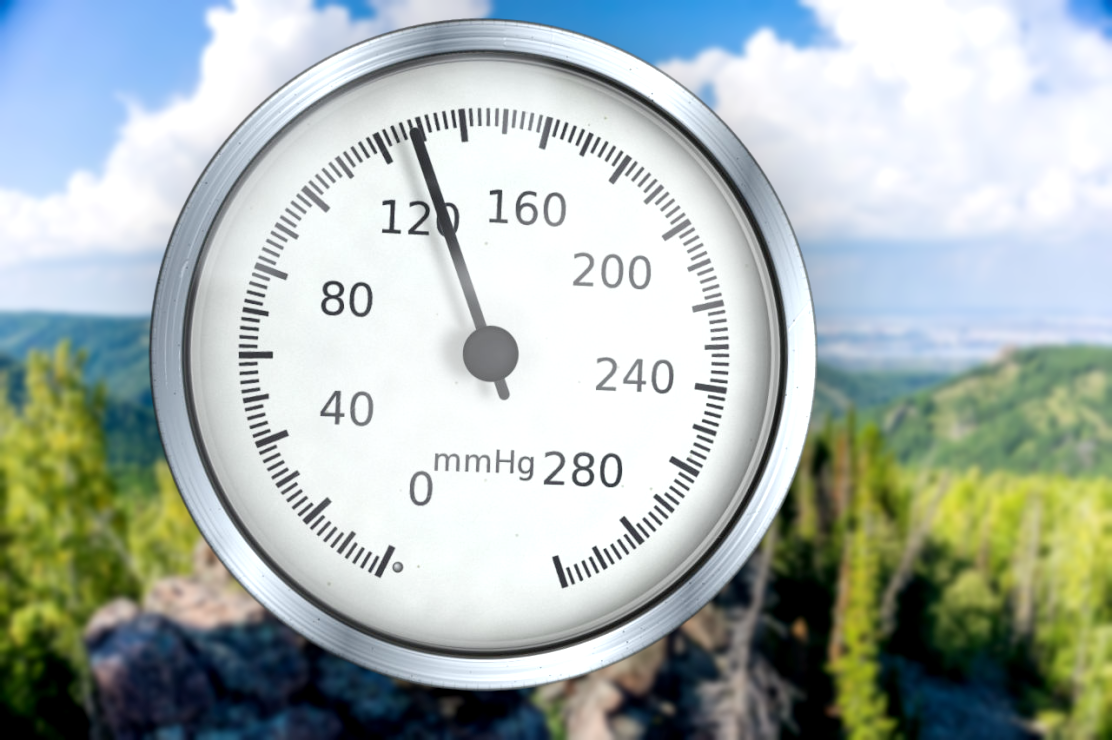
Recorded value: 128 mmHg
